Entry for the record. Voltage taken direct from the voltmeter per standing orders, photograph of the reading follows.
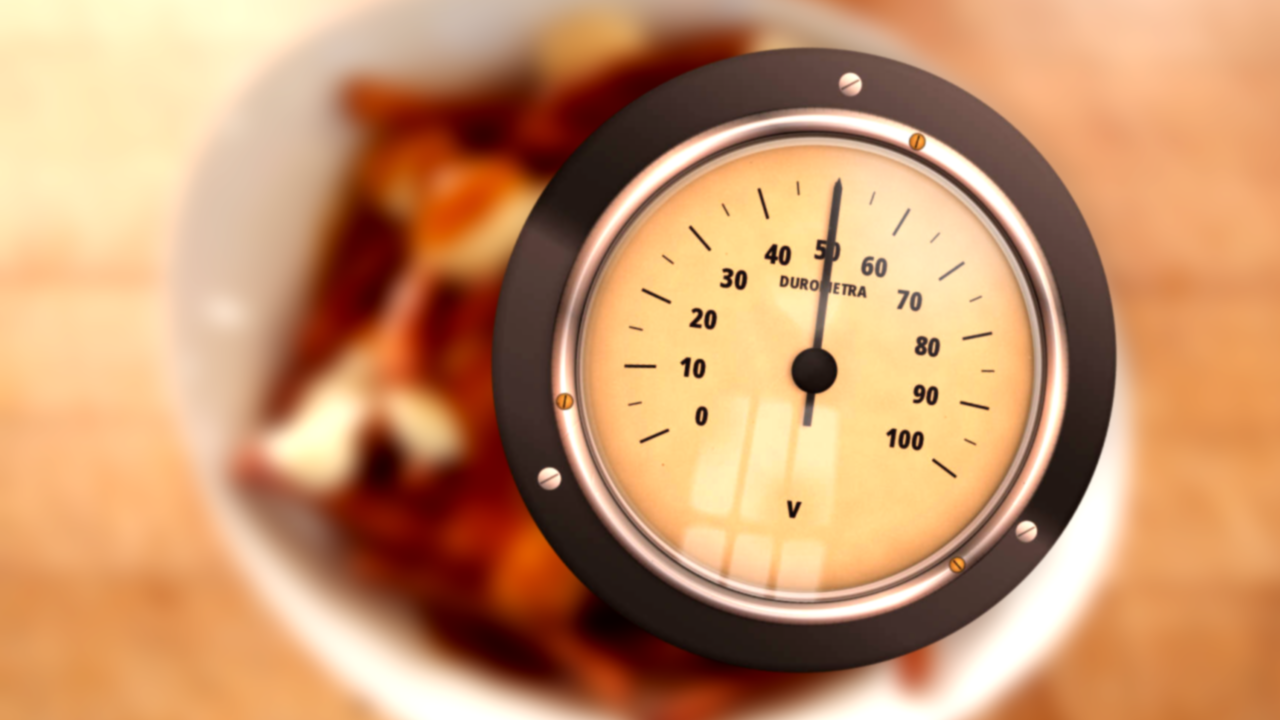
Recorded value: 50 V
